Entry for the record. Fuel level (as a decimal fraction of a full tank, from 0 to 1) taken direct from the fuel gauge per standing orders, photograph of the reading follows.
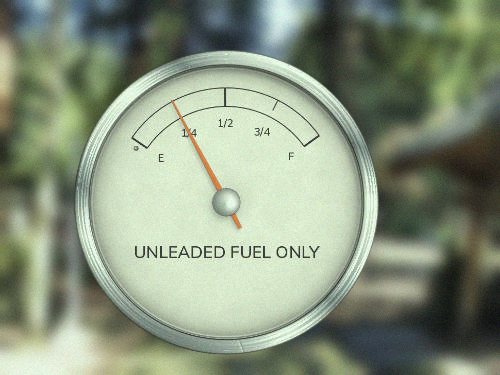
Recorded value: 0.25
